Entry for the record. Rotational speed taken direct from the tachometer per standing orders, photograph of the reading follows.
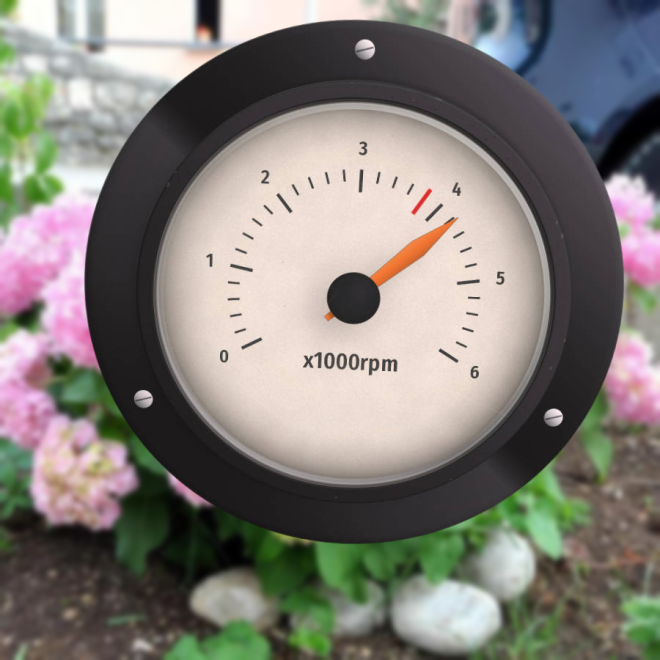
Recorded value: 4200 rpm
